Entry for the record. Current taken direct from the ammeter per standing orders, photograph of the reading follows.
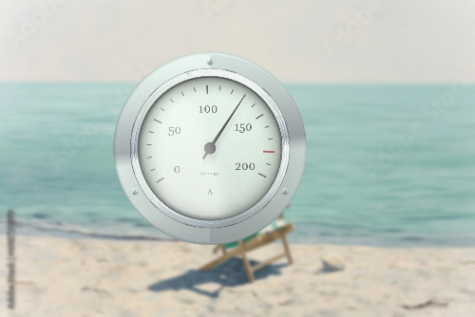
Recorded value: 130 A
